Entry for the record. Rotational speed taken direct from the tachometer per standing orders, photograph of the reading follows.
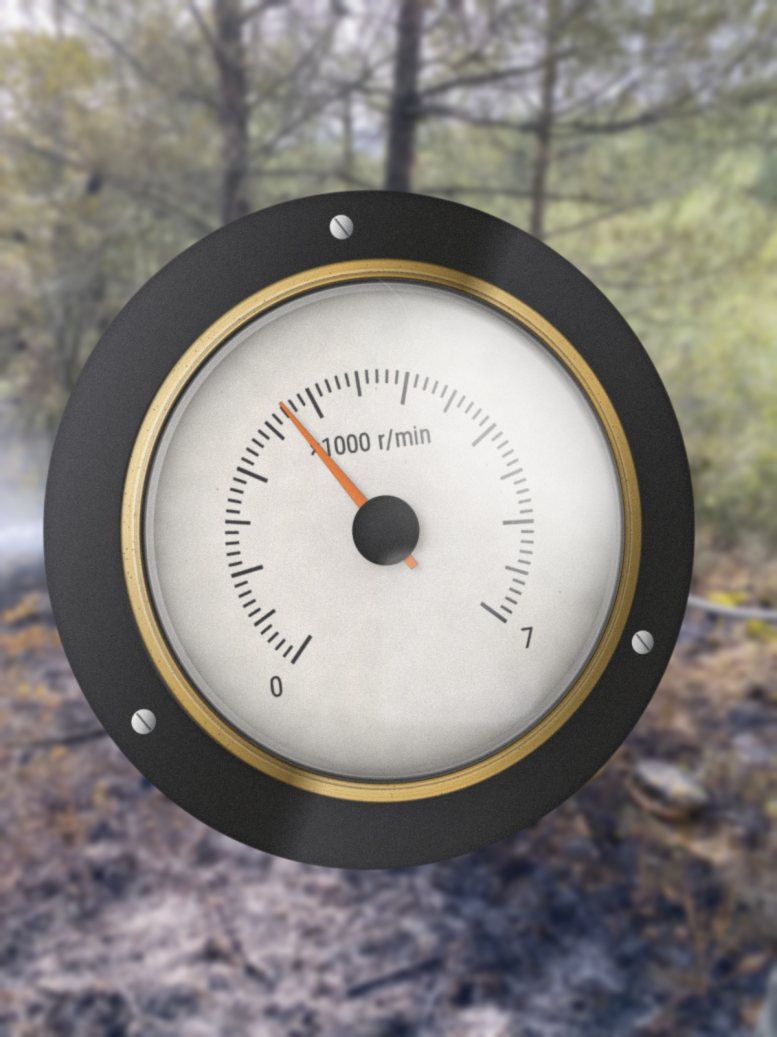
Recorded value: 2700 rpm
